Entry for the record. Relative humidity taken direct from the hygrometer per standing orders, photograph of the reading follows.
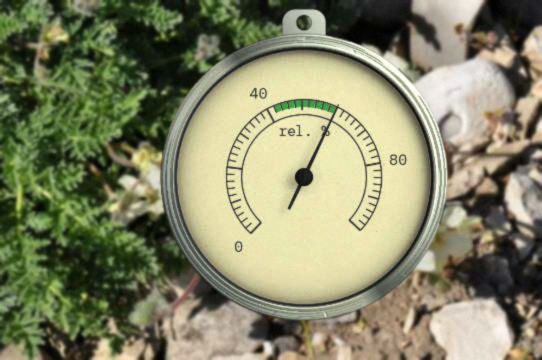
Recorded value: 60 %
